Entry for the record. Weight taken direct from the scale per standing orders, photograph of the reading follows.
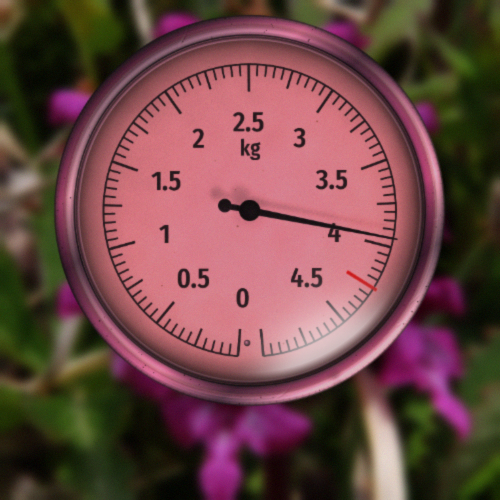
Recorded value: 3.95 kg
